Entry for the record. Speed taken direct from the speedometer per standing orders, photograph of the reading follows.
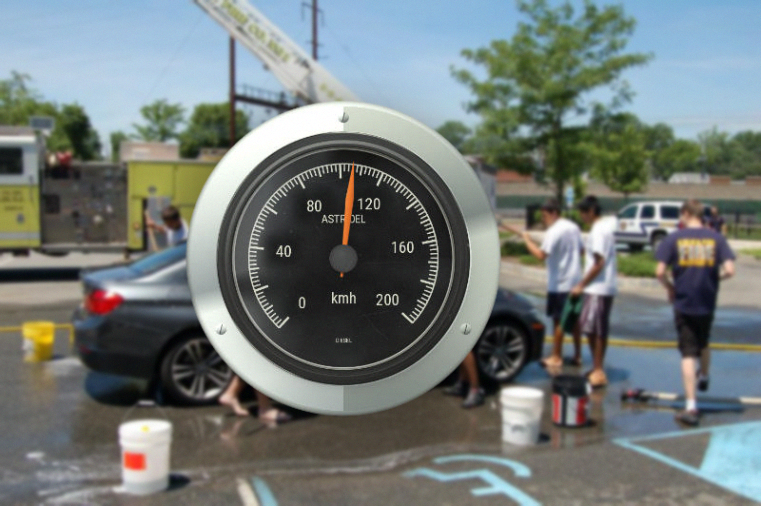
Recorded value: 106 km/h
